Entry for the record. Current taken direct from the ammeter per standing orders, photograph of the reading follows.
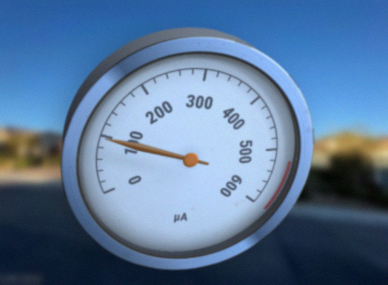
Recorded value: 100 µA
